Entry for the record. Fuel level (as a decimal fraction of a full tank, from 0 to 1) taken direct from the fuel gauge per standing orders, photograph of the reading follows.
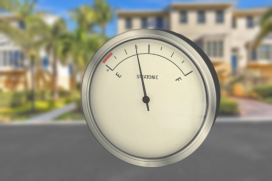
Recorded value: 0.375
